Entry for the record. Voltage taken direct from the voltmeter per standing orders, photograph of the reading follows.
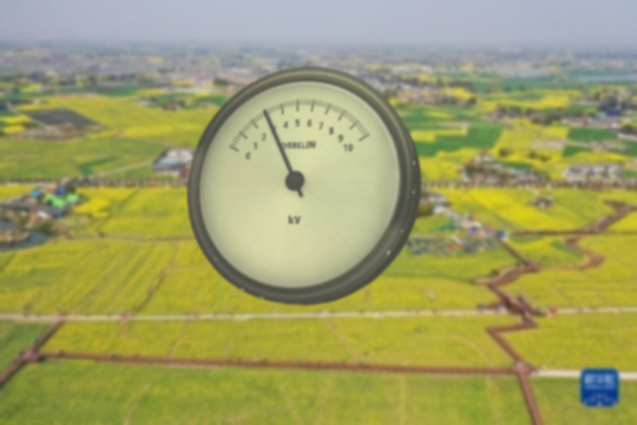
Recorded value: 3 kV
